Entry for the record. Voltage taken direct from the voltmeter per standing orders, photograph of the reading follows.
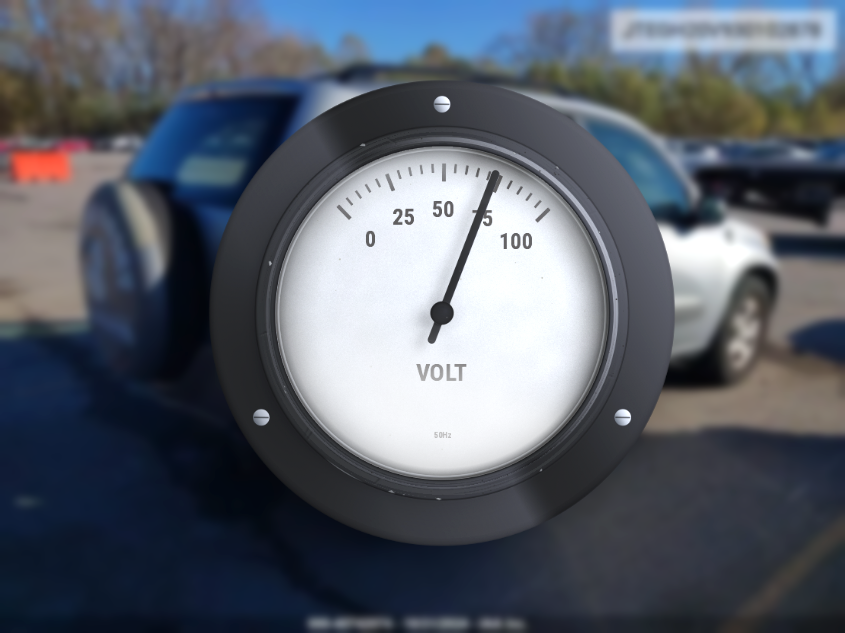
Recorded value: 72.5 V
